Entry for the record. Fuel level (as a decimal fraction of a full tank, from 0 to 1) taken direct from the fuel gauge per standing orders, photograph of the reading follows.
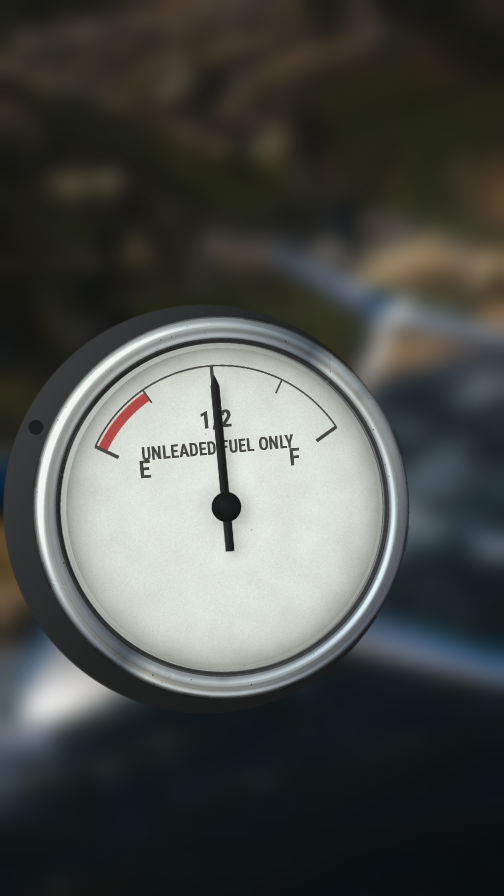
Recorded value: 0.5
